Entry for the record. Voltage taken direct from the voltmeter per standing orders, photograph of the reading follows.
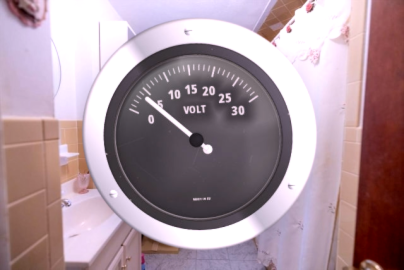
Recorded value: 4 V
